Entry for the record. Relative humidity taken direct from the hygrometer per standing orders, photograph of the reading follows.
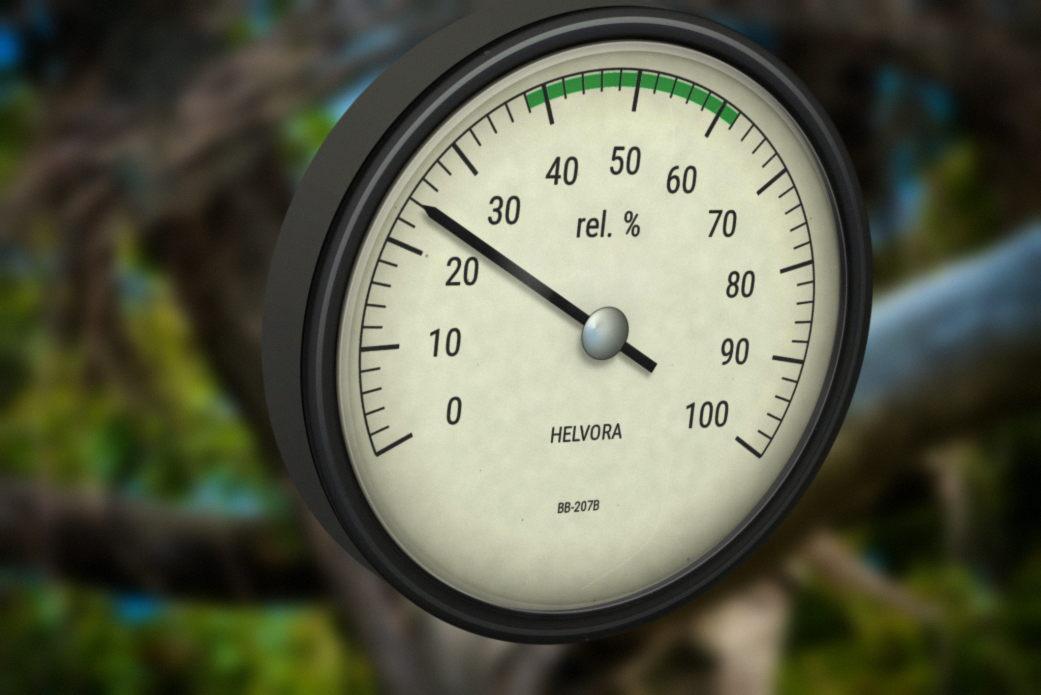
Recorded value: 24 %
